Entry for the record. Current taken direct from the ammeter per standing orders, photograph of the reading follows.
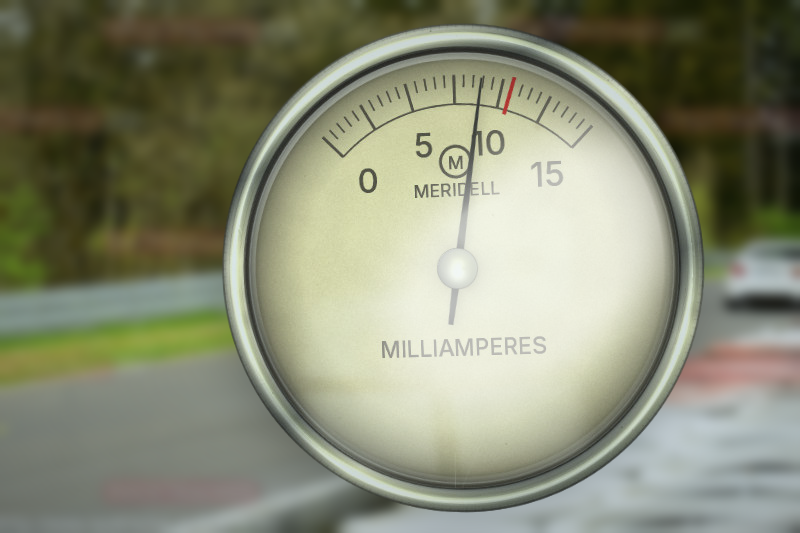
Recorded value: 9 mA
